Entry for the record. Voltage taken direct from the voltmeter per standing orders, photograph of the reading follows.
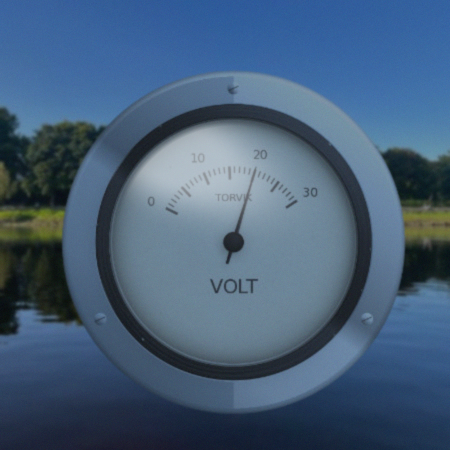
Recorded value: 20 V
